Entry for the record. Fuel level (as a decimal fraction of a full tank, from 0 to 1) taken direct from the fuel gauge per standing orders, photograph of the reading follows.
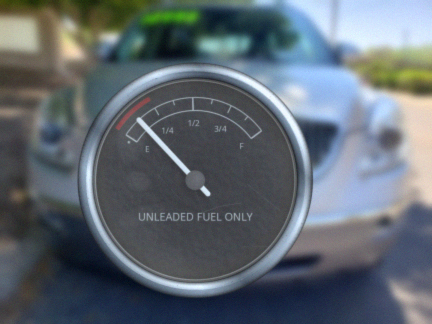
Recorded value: 0.125
